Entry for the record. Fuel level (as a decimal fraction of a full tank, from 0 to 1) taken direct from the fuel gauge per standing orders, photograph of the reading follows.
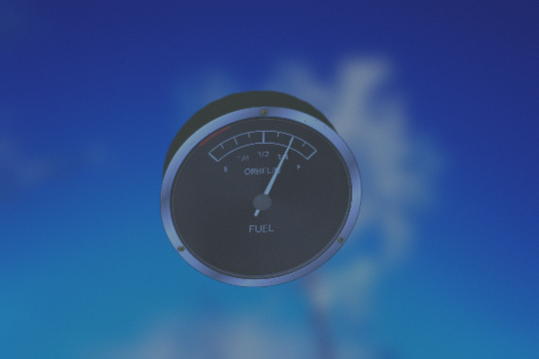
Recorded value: 0.75
